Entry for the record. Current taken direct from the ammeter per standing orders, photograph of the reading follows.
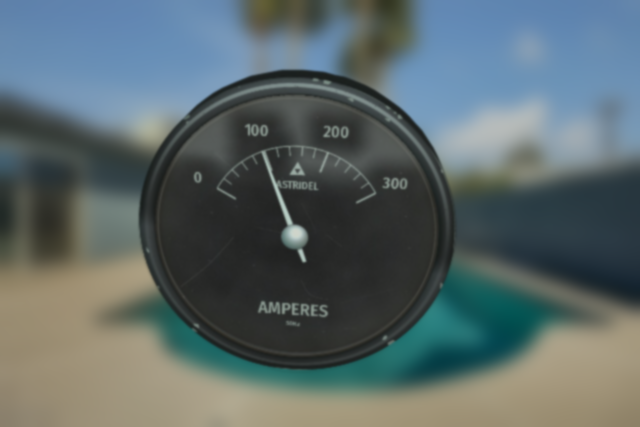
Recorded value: 100 A
